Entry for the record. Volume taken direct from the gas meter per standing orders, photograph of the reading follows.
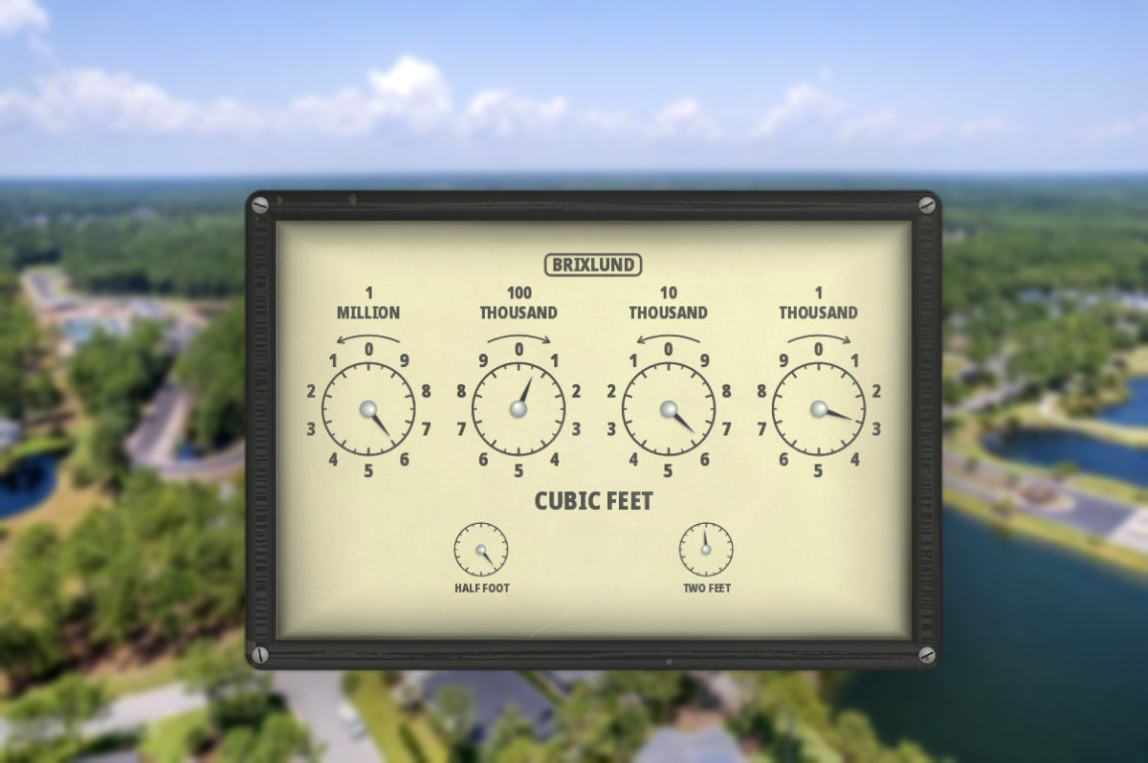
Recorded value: 606300 ft³
